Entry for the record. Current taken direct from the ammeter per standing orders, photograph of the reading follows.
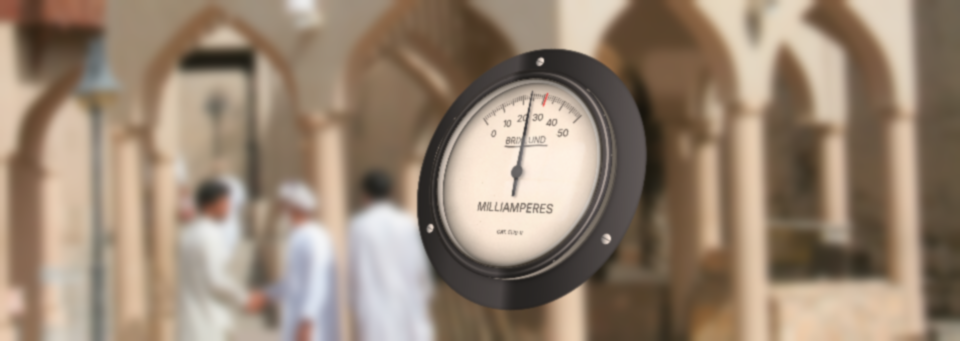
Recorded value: 25 mA
